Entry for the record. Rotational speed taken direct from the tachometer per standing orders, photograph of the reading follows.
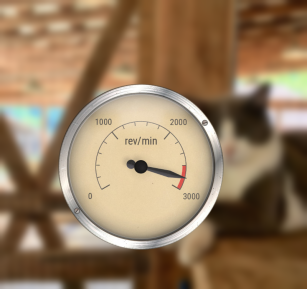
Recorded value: 2800 rpm
